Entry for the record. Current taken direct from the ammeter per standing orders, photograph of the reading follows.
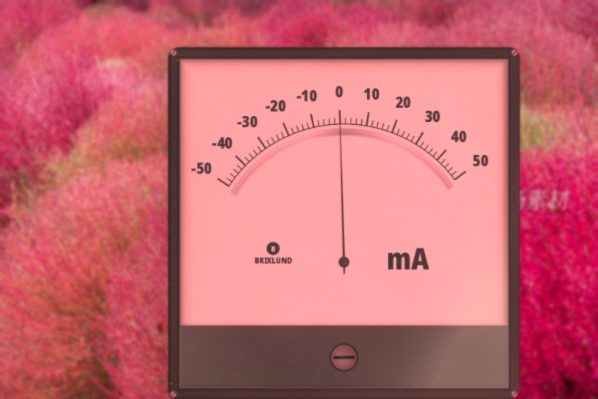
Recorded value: 0 mA
